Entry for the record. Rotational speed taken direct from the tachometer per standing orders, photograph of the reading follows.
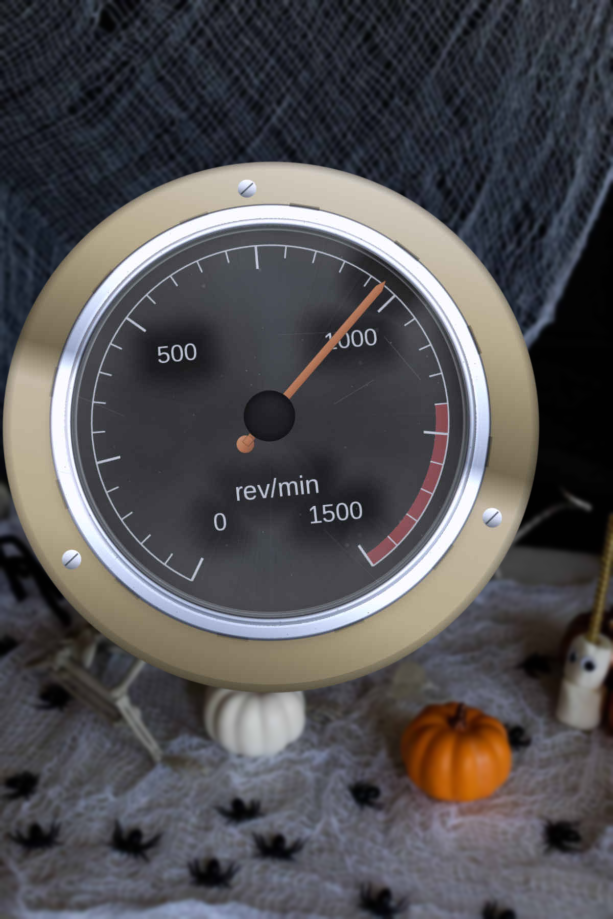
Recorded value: 975 rpm
